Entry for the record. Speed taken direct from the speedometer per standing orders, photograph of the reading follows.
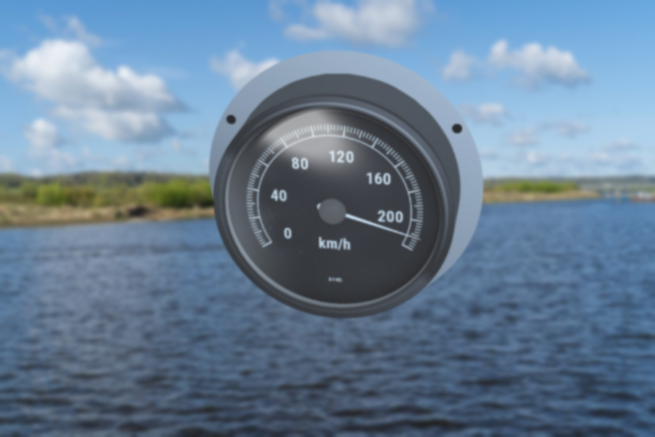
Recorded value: 210 km/h
